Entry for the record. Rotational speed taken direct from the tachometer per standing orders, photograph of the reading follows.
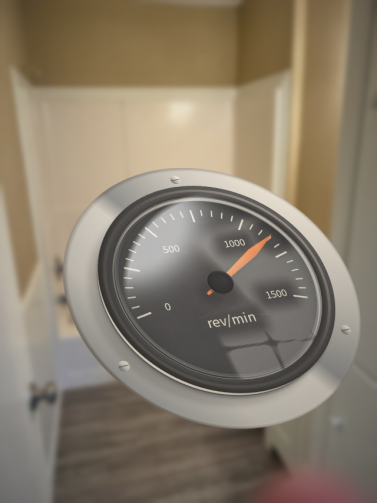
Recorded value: 1150 rpm
